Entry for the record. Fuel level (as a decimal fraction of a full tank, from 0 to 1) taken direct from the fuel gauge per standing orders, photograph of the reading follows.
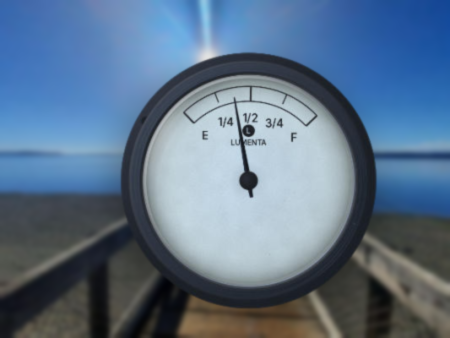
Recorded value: 0.375
